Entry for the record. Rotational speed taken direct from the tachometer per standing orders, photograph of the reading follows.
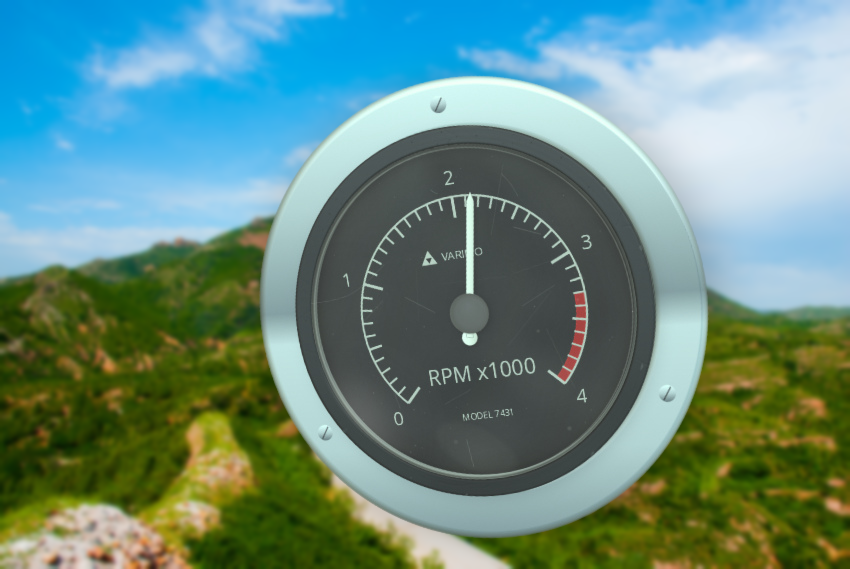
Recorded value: 2150 rpm
